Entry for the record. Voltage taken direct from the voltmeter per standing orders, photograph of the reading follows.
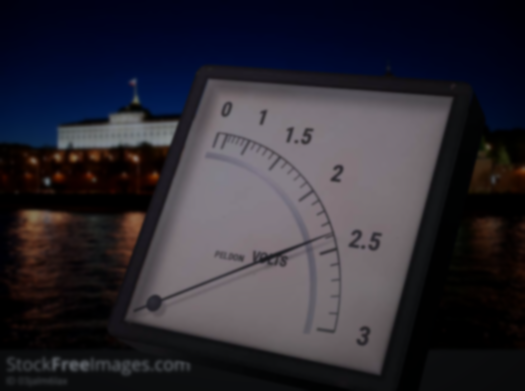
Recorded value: 2.4 V
